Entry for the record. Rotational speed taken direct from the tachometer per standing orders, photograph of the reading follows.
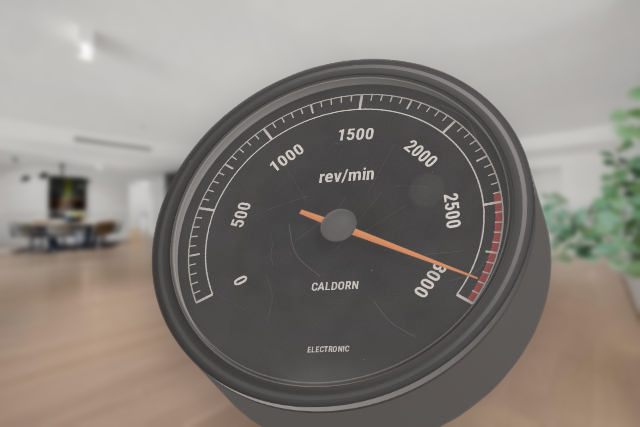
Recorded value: 2900 rpm
